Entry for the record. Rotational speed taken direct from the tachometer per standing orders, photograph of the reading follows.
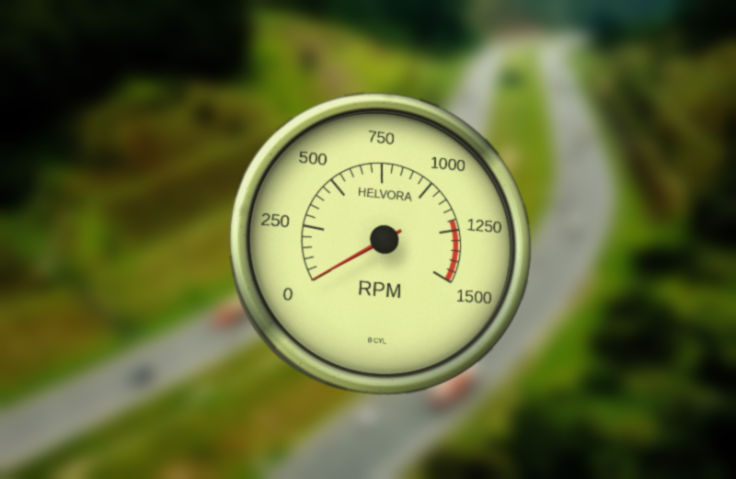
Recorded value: 0 rpm
